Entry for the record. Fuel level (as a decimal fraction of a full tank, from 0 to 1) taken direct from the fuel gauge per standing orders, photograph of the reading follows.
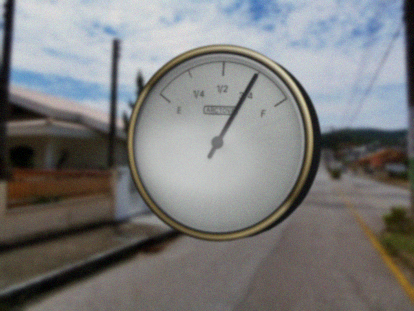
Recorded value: 0.75
